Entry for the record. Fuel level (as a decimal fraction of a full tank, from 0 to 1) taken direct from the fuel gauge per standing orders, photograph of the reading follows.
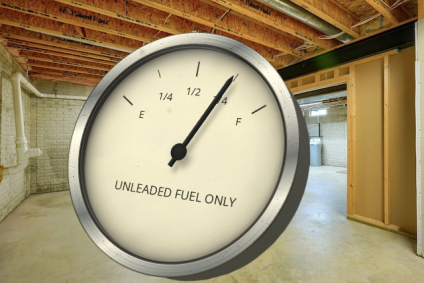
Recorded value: 0.75
